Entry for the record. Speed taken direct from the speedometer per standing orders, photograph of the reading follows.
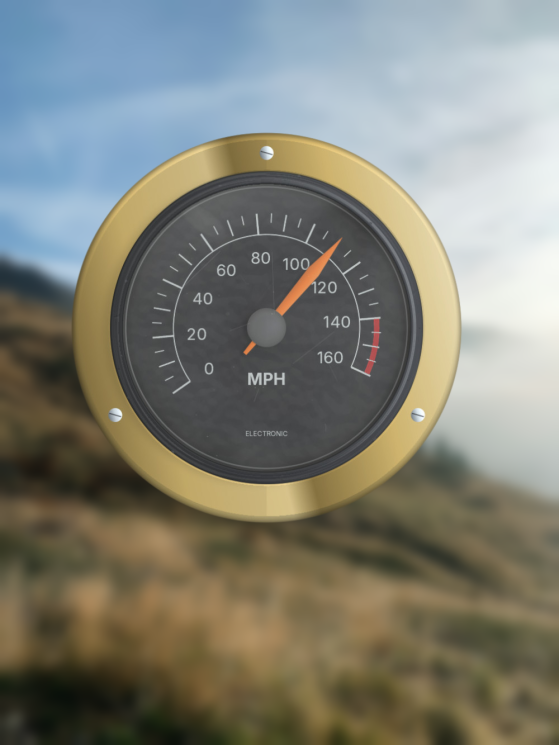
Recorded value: 110 mph
